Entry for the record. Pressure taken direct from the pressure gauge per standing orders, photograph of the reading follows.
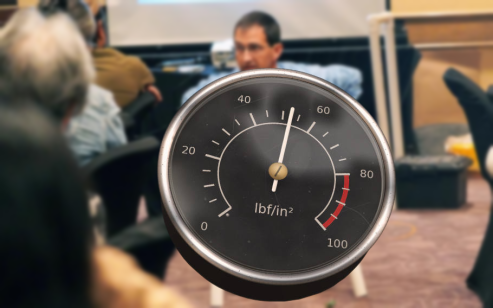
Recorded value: 52.5 psi
